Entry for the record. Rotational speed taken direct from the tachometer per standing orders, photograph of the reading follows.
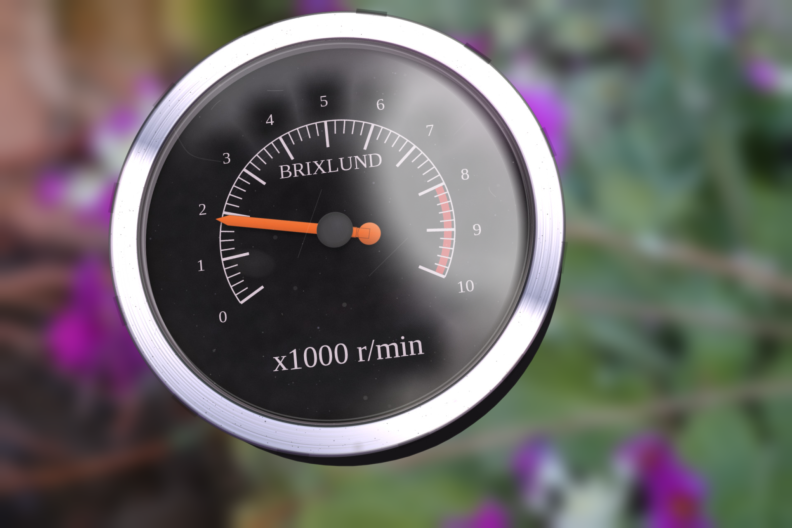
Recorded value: 1800 rpm
